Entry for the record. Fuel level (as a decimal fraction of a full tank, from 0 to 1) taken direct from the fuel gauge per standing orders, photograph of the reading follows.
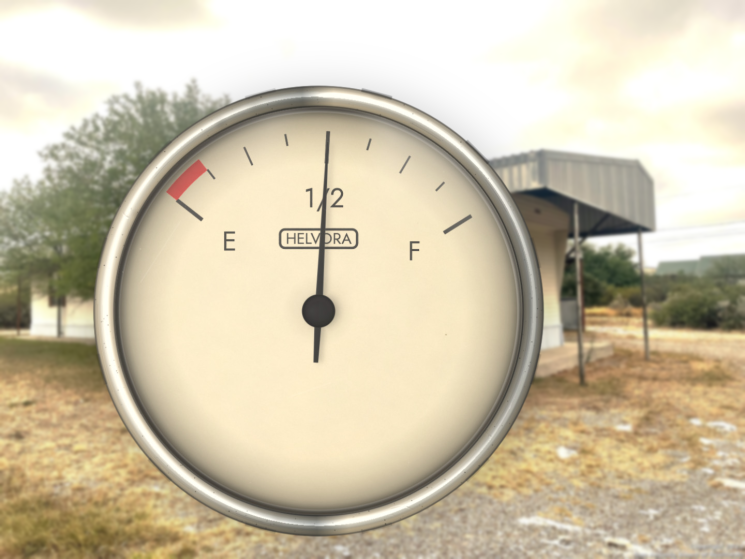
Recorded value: 0.5
